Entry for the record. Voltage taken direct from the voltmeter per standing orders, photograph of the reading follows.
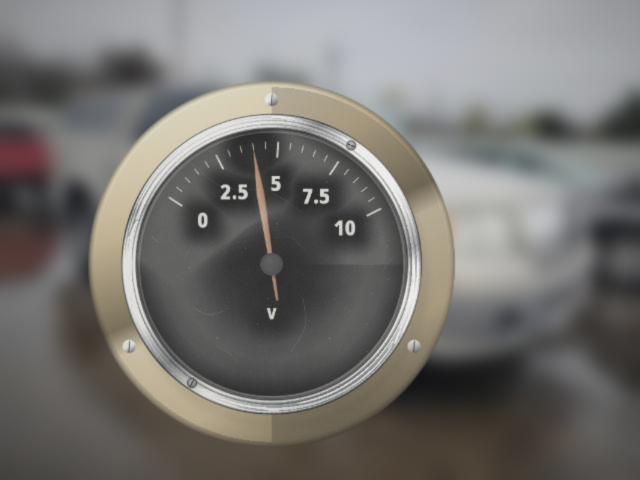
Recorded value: 4 V
